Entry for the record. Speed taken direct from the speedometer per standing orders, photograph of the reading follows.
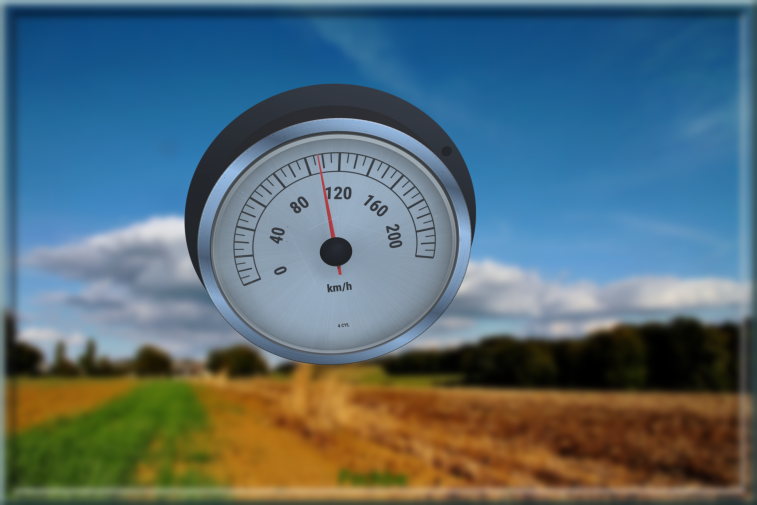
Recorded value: 107.5 km/h
